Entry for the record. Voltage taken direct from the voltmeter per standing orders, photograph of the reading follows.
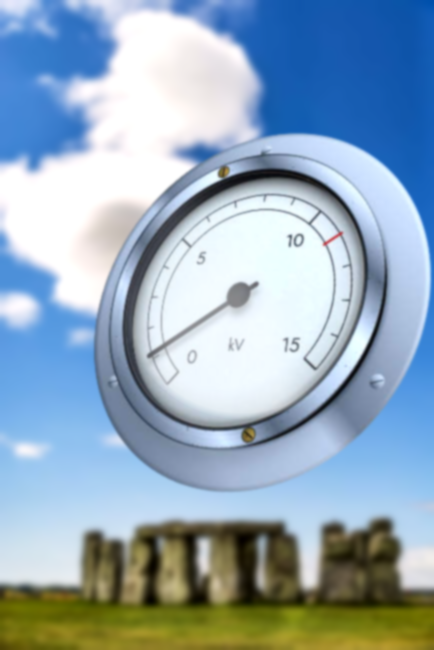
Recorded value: 1 kV
